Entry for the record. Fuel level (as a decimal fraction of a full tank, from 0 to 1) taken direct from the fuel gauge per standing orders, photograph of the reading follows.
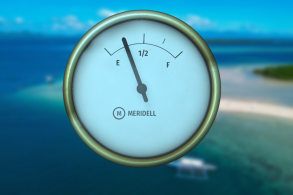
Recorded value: 0.25
